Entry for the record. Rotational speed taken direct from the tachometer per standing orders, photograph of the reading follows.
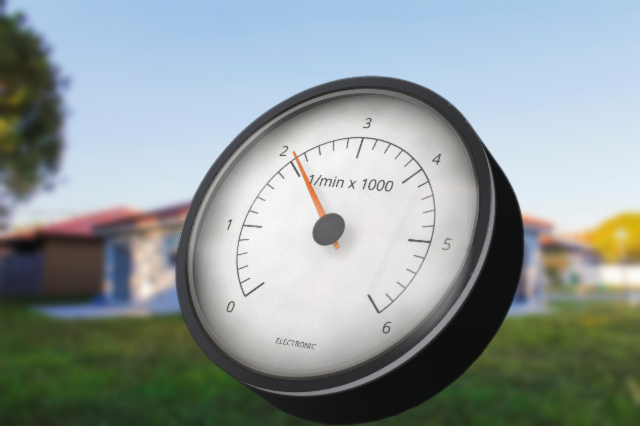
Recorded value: 2100 rpm
